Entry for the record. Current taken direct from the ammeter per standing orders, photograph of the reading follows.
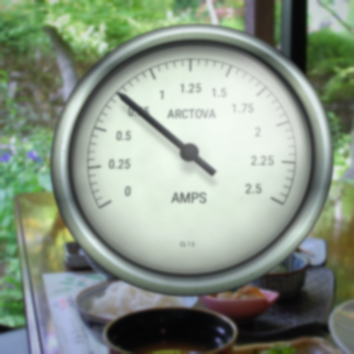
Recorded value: 0.75 A
